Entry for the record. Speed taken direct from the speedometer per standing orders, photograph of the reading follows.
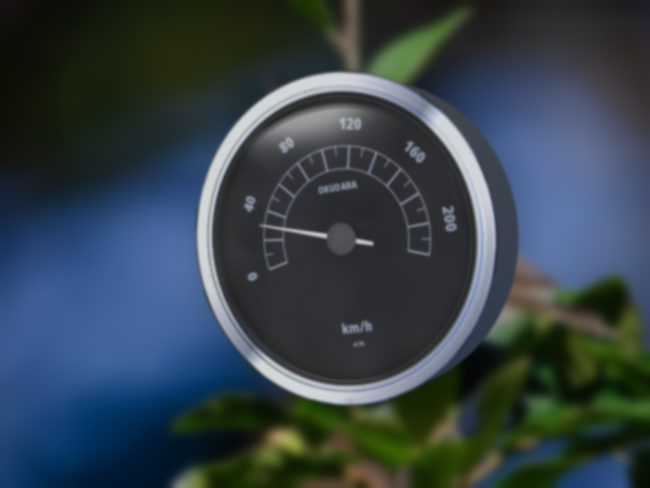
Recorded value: 30 km/h
